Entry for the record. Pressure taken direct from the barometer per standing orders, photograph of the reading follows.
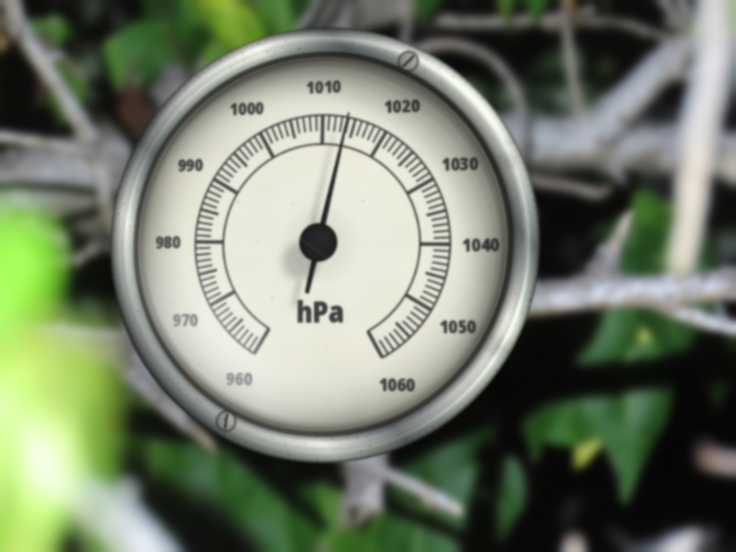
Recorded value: 1014 hPa
